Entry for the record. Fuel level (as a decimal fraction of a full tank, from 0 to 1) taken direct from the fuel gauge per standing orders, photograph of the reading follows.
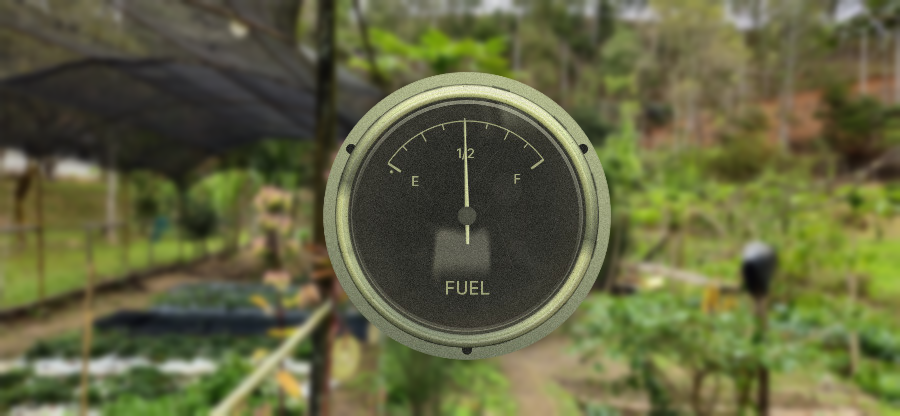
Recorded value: 0.5
